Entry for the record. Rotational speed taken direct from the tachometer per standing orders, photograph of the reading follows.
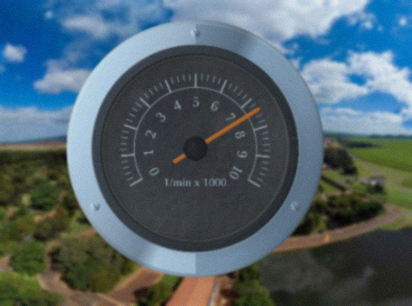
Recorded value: 7400 rpm
